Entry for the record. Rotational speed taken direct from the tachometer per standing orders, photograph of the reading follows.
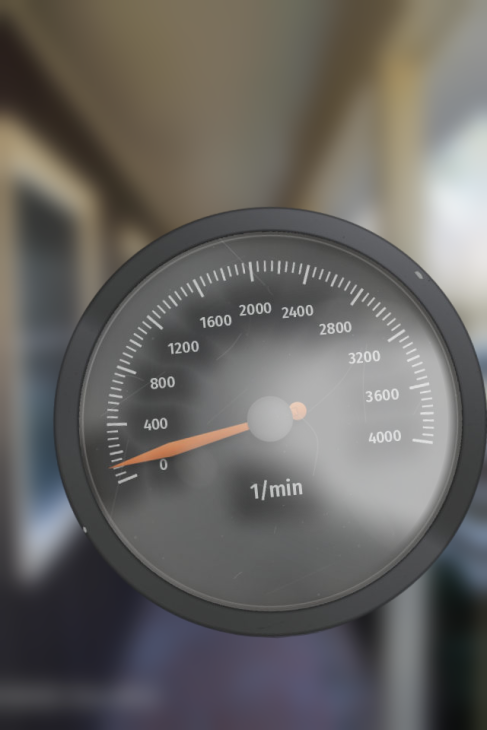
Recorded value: 100 rpm
